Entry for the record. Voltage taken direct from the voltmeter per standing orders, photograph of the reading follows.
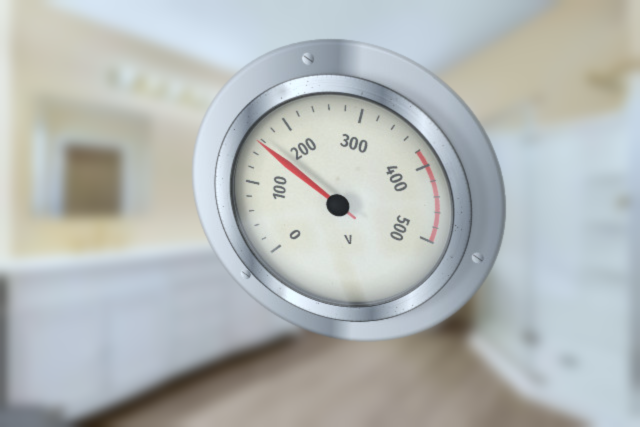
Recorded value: 160 V
